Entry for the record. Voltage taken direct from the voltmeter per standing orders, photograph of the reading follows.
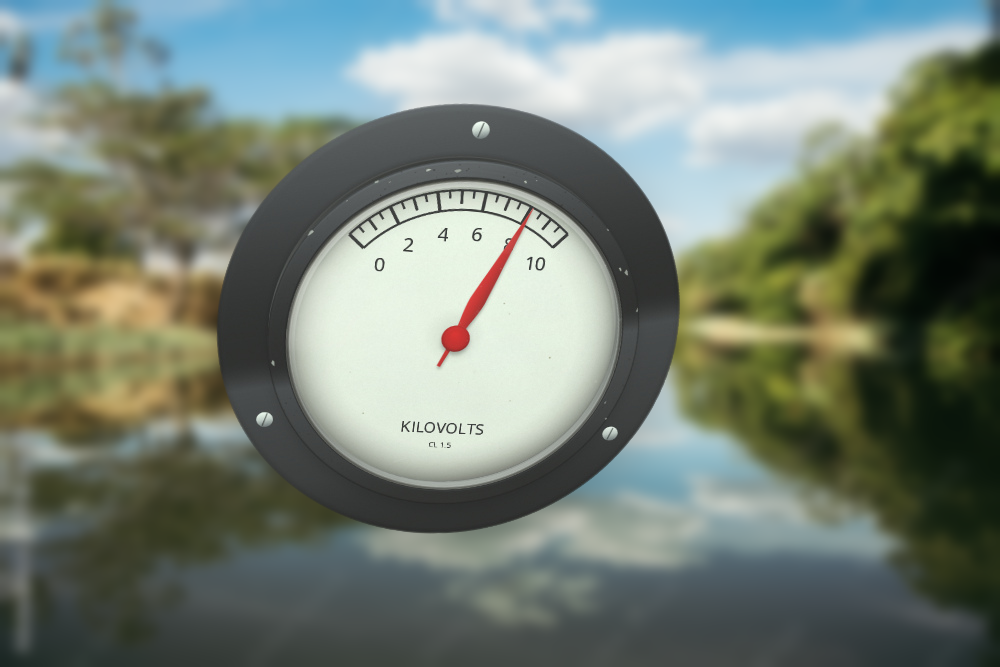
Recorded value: 8 kV
